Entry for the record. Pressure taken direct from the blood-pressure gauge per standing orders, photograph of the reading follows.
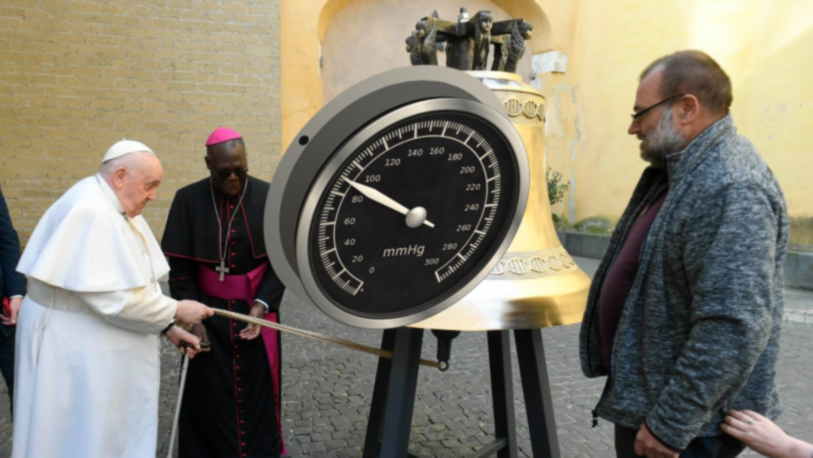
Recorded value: 90 mmHg
